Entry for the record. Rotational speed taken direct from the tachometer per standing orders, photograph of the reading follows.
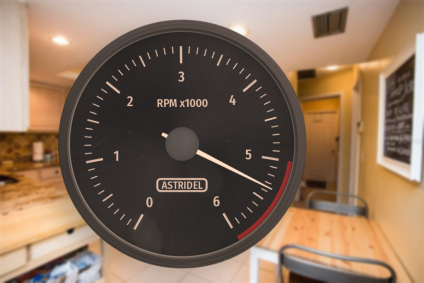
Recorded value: 5350 rpm
